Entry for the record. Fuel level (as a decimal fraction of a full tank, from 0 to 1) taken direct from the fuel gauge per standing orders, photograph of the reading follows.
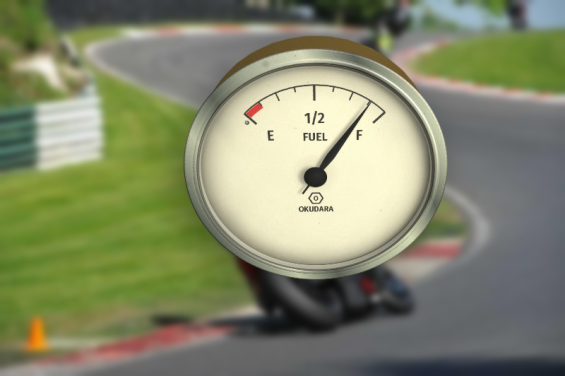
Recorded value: 0.875
